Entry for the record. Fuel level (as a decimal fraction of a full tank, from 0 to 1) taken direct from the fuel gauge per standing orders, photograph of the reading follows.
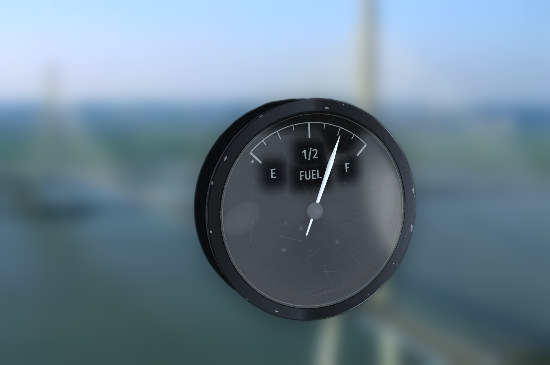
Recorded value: 0.75
